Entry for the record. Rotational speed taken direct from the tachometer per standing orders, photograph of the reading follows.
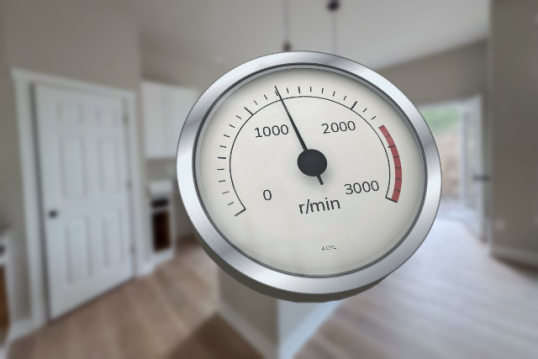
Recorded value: 1300 rpm
